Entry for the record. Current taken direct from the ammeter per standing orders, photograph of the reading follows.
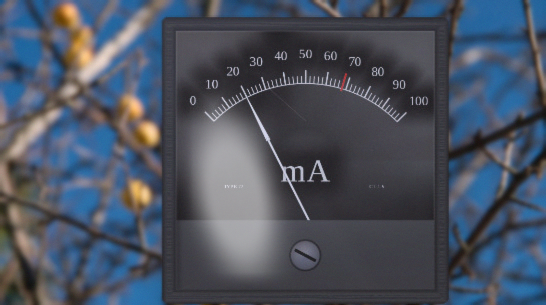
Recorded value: 20 mA
